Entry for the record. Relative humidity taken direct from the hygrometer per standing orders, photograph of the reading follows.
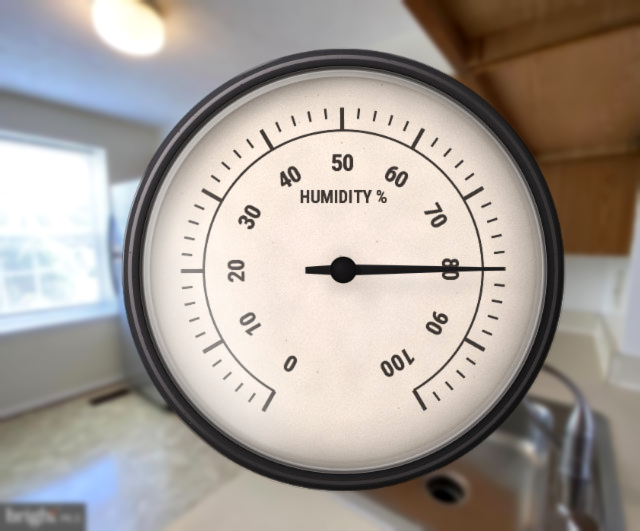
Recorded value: 80 %
